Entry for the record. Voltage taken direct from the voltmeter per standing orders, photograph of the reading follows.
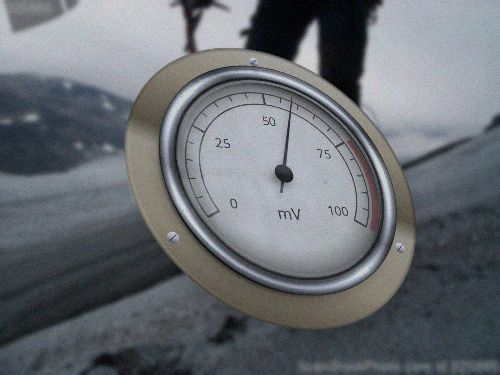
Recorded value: 57.5 mV
